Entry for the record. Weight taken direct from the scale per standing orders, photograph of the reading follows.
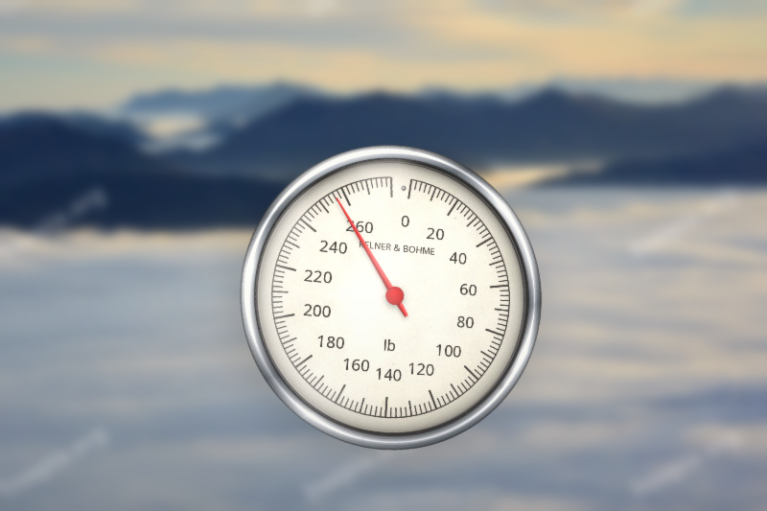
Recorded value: 256 lb
